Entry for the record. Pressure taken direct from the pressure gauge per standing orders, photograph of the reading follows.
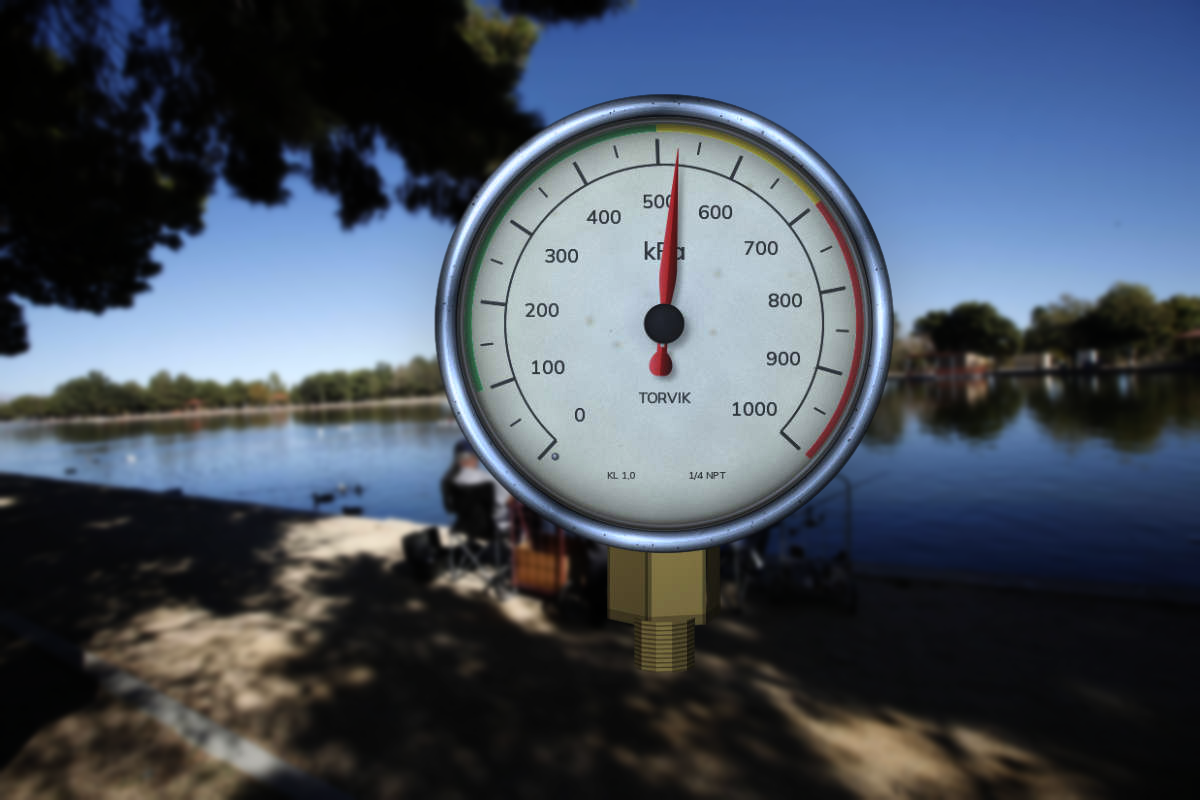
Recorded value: 525 kPa
